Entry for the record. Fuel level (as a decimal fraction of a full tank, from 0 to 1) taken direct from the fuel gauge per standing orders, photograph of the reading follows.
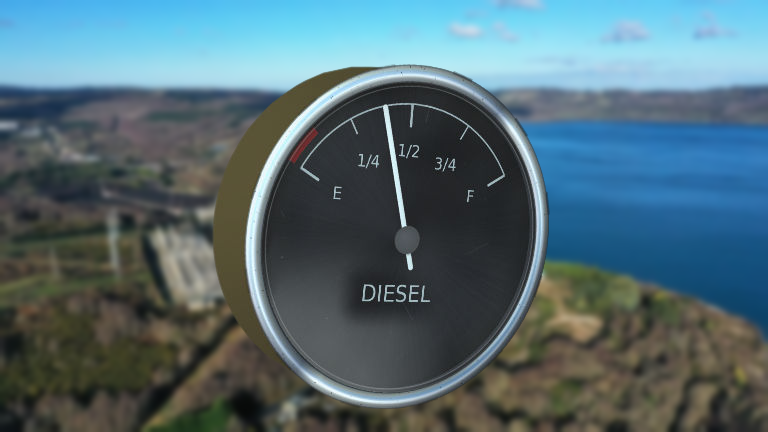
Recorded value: 0.375
